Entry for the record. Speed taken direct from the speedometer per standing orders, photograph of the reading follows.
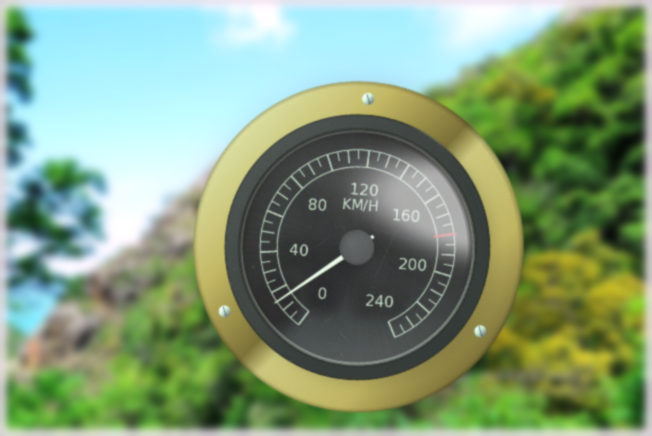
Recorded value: 15 km/h
